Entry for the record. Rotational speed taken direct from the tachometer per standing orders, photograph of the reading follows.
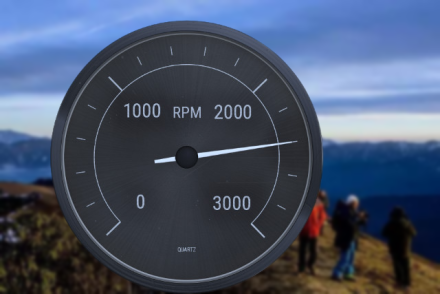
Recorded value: 2400 rpm
